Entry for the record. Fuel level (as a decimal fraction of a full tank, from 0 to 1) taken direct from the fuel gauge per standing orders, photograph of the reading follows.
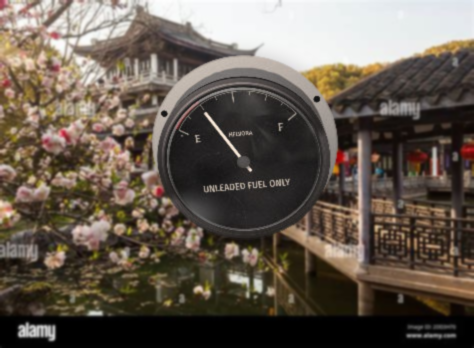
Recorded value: 0.25
